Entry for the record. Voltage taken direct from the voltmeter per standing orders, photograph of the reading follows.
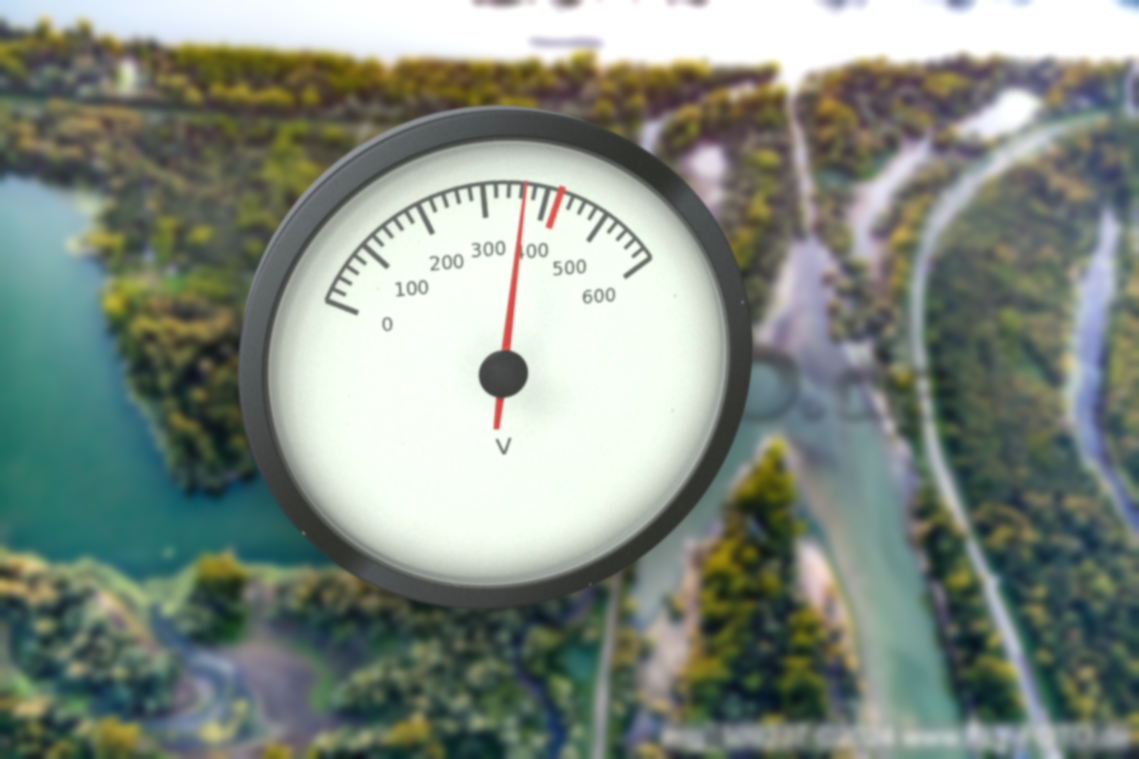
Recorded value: 360 V
